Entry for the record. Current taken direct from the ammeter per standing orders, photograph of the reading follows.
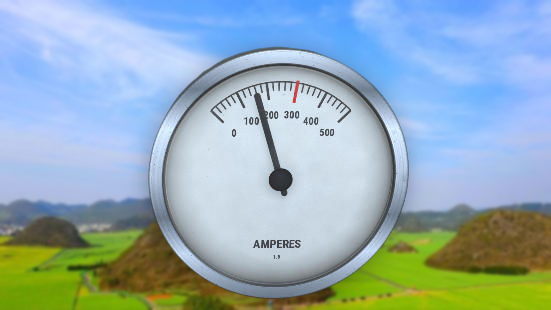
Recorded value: 160 A
